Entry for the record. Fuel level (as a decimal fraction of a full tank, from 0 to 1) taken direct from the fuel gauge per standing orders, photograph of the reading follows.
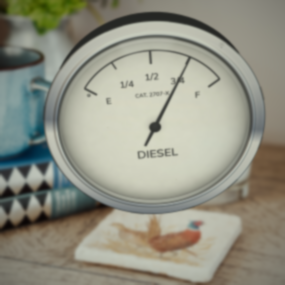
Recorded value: 0.75
